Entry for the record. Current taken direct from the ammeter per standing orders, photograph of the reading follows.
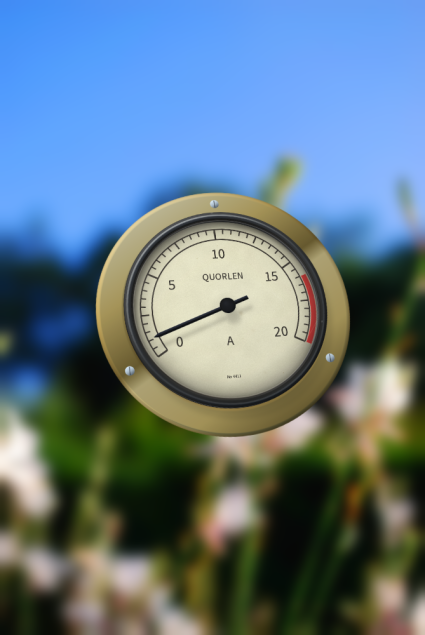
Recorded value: 1 A
